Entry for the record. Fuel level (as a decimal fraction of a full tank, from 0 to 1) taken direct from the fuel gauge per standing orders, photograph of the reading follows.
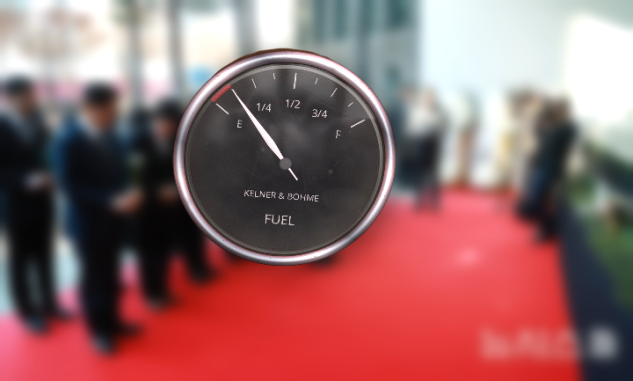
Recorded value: 0.125
